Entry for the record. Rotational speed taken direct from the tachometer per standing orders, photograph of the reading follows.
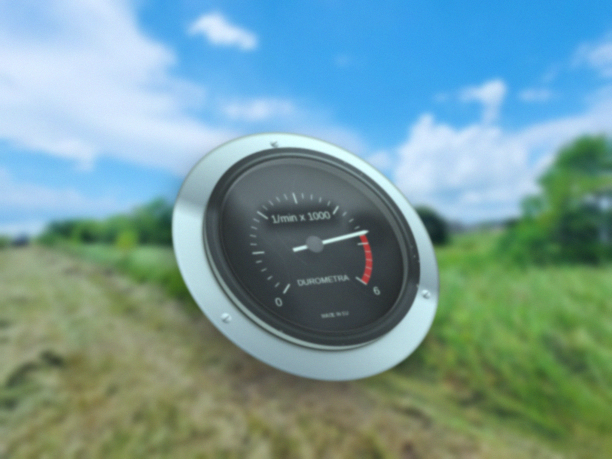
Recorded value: 4800 rpm
